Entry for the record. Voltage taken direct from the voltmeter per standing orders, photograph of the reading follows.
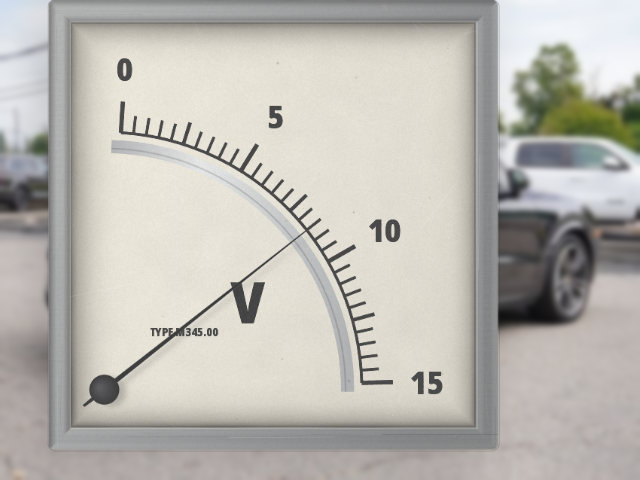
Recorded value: 8.5 V
